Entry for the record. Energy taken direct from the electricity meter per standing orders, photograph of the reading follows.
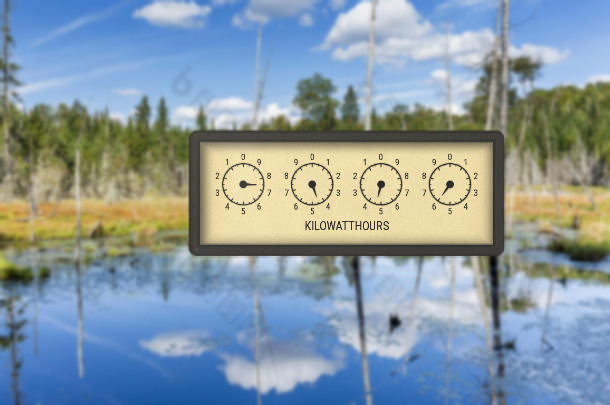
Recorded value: 7446 kWh
